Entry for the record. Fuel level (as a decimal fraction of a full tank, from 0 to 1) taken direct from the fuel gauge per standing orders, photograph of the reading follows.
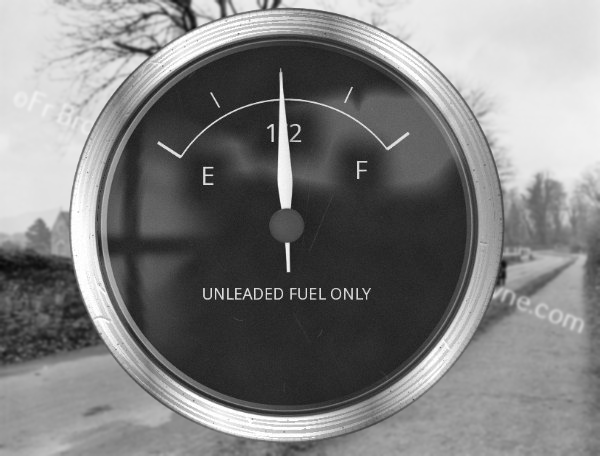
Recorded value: 0.5
